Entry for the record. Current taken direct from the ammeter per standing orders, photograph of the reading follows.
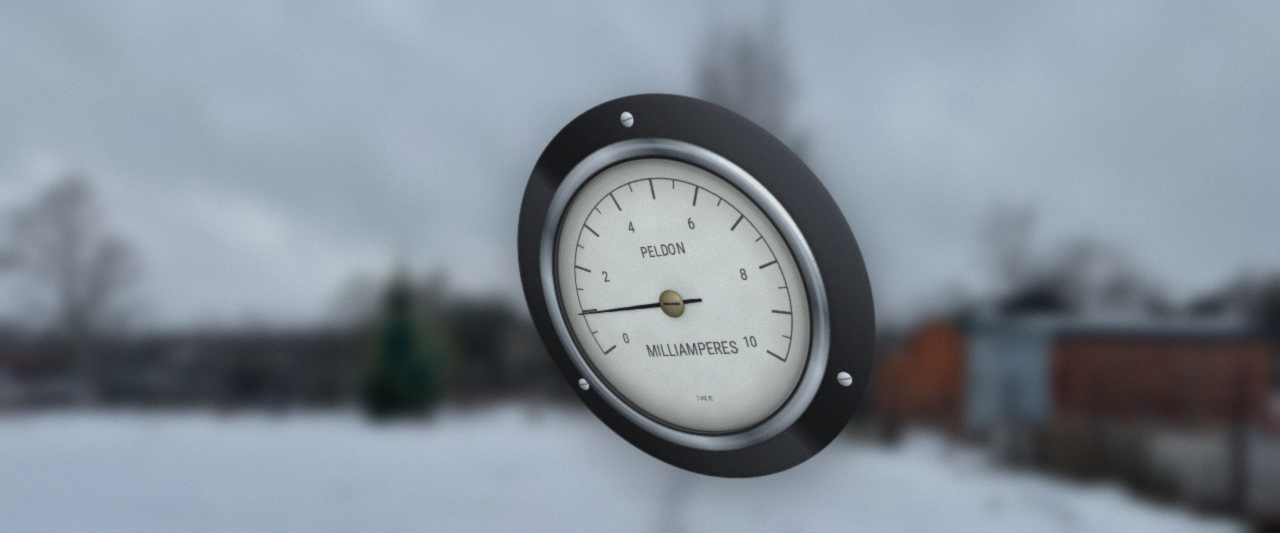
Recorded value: 1 mA
